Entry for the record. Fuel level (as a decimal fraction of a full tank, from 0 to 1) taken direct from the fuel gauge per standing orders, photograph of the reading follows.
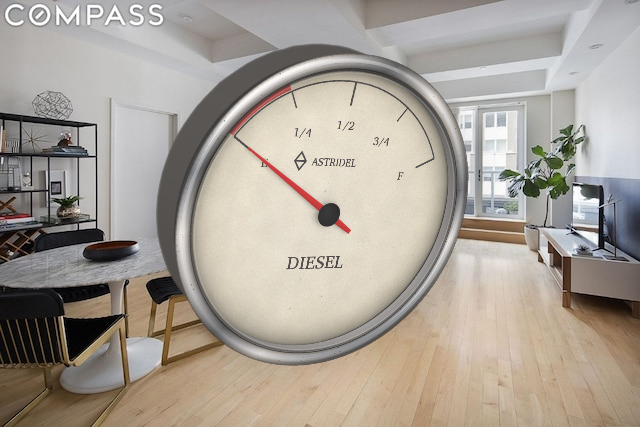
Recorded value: 0
